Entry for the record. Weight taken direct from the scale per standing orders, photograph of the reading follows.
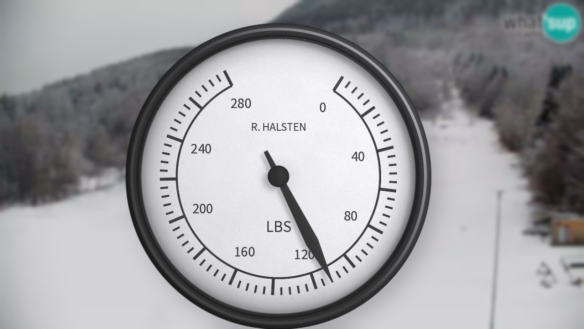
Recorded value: 112 lb
